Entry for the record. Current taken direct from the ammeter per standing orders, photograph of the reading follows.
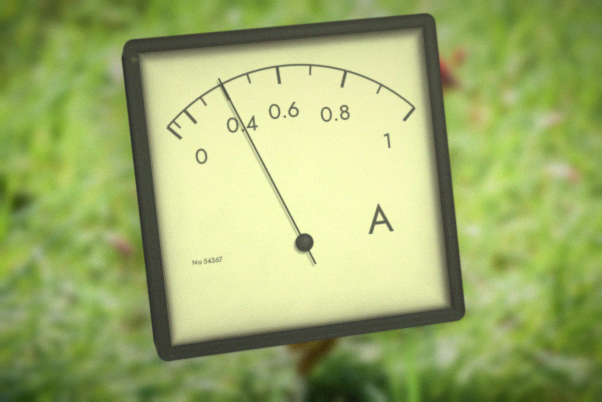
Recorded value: 0.4 A
